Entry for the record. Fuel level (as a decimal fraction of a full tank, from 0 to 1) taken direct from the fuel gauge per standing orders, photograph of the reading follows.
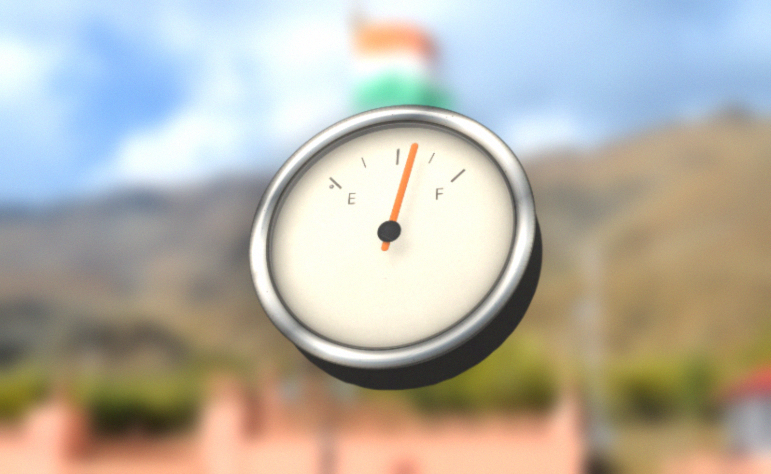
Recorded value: 0.625
